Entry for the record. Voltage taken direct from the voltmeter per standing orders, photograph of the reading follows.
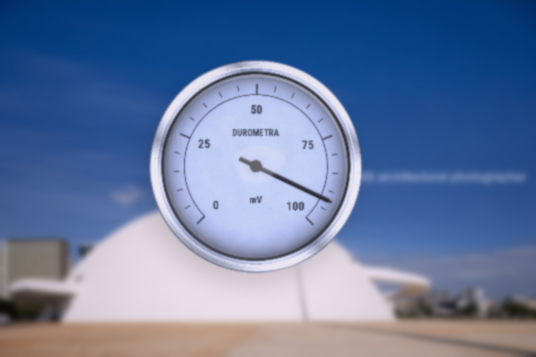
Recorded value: 92.5 mV
